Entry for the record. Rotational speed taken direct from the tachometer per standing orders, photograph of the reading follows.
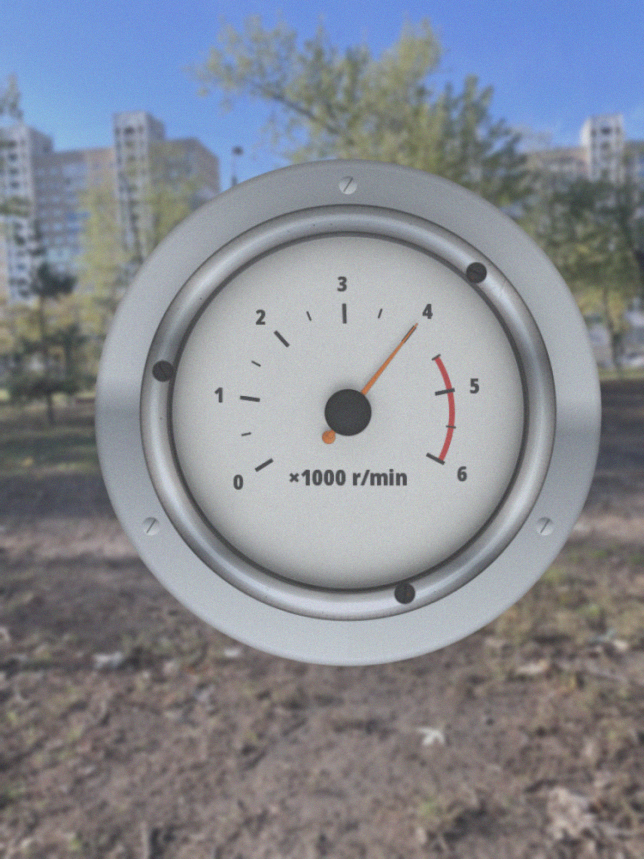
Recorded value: 4000 rpm
